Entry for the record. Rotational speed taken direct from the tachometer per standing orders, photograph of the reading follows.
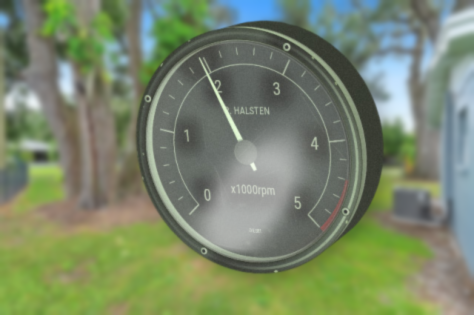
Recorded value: 2000 rpm
